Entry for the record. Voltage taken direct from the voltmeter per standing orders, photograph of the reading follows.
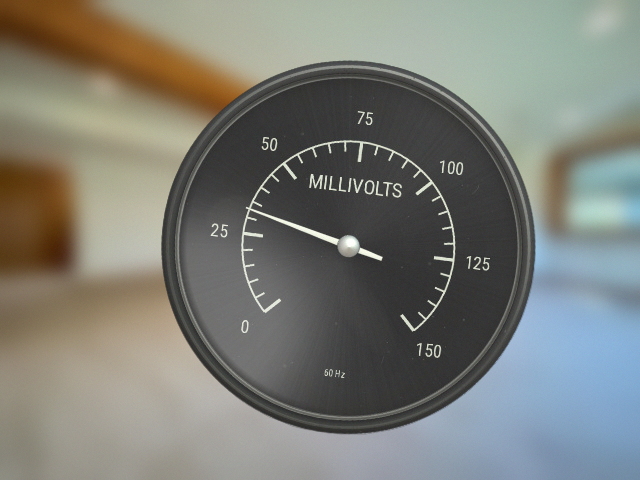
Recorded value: 32.5 mV
